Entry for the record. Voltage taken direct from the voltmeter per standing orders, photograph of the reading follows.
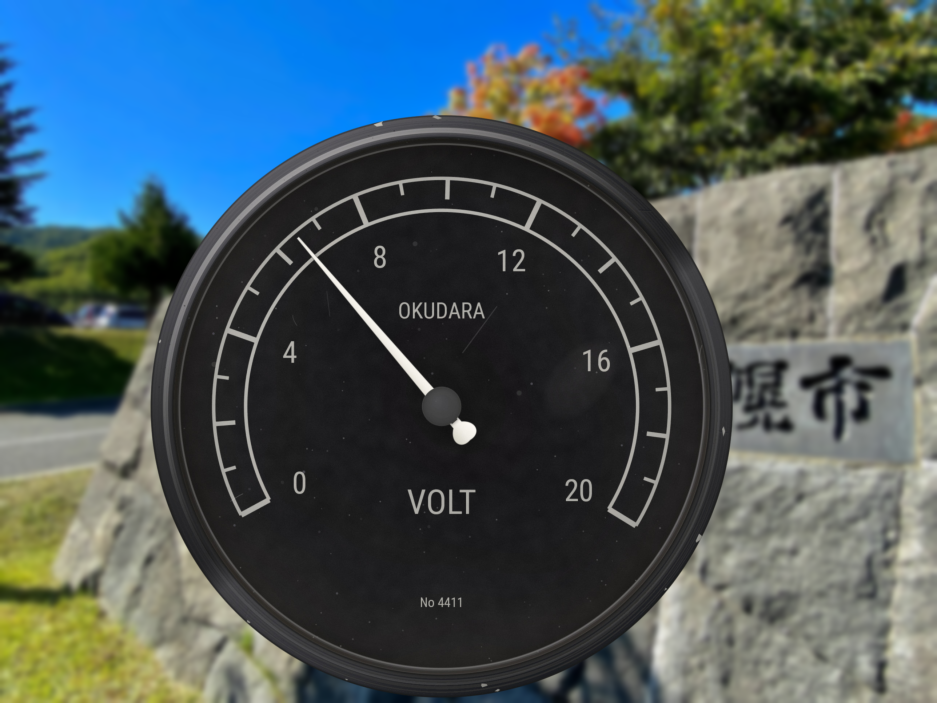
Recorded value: 6.5 V
